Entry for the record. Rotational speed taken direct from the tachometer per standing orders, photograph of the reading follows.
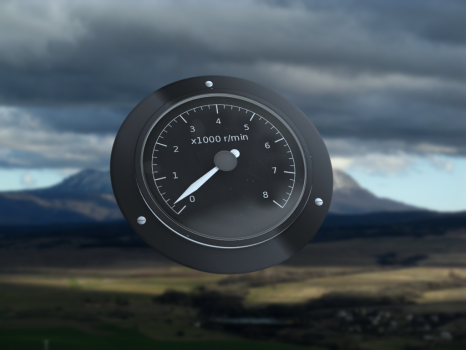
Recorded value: 200 rpm
